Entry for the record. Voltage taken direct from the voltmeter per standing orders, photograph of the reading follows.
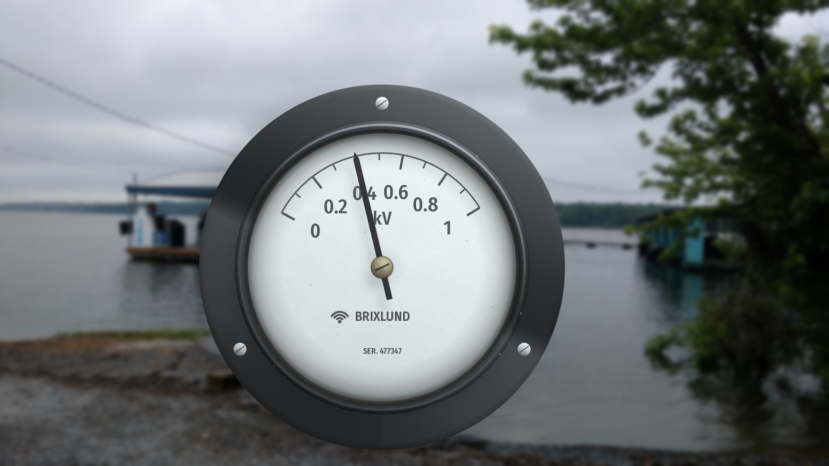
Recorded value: 0.4 kV
